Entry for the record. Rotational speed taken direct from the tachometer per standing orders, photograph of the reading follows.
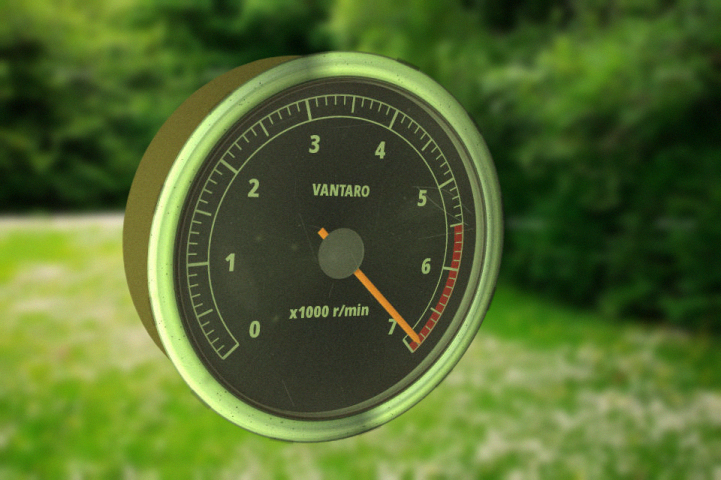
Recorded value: 6900 rpm
